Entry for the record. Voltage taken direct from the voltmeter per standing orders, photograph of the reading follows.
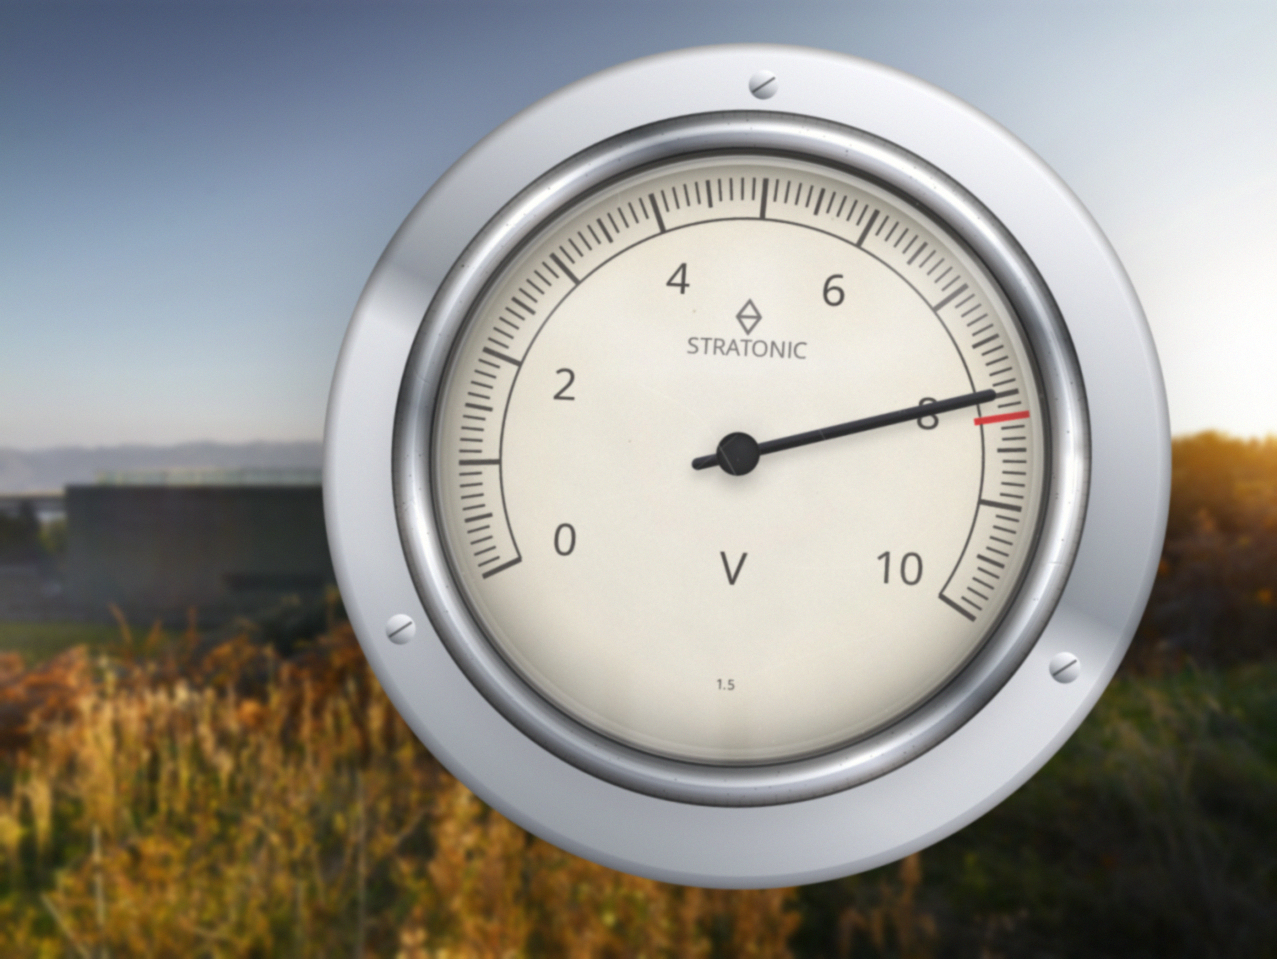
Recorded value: 8 V
